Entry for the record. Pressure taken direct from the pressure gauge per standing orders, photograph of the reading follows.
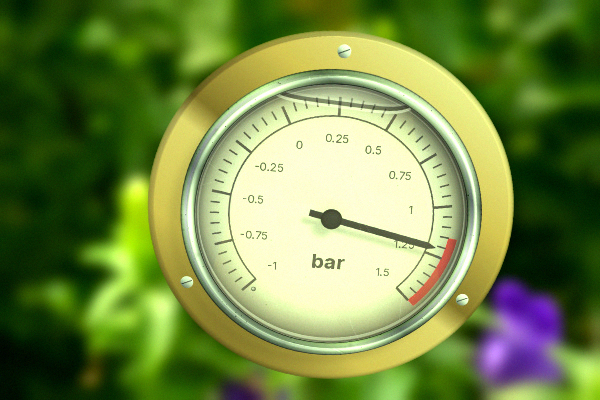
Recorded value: 1.2 bar
